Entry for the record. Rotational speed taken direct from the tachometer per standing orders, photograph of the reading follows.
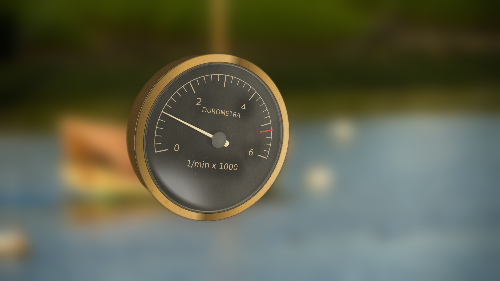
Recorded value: 1000 rpm
